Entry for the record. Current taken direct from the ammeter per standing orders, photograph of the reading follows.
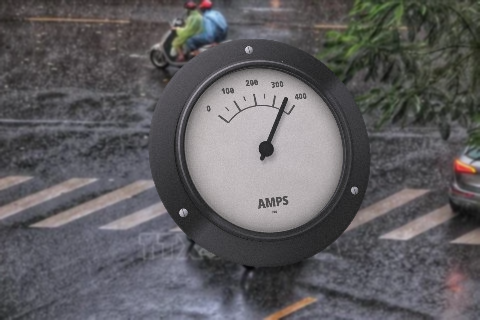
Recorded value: 350 A
